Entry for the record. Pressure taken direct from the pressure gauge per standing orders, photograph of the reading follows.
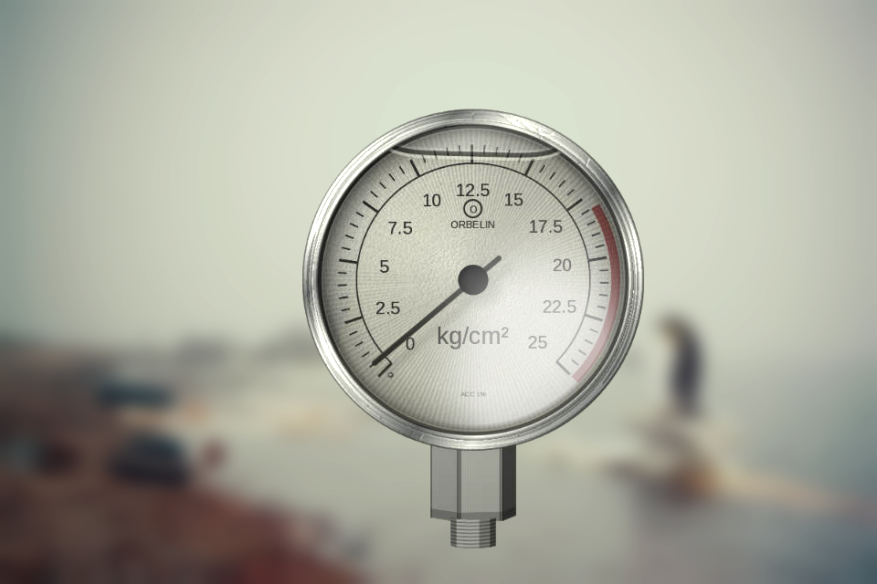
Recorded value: 0.5 kg/cm²
